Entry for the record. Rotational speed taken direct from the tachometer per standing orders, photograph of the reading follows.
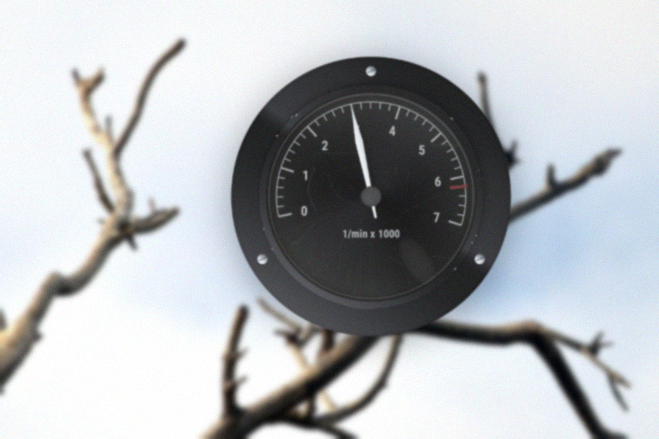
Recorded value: 3000 rpm
